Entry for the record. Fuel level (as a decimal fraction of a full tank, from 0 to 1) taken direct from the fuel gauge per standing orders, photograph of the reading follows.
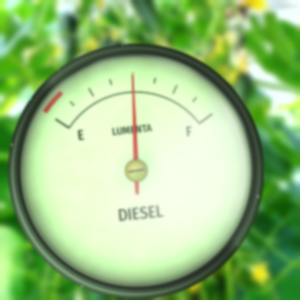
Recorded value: 0.5
